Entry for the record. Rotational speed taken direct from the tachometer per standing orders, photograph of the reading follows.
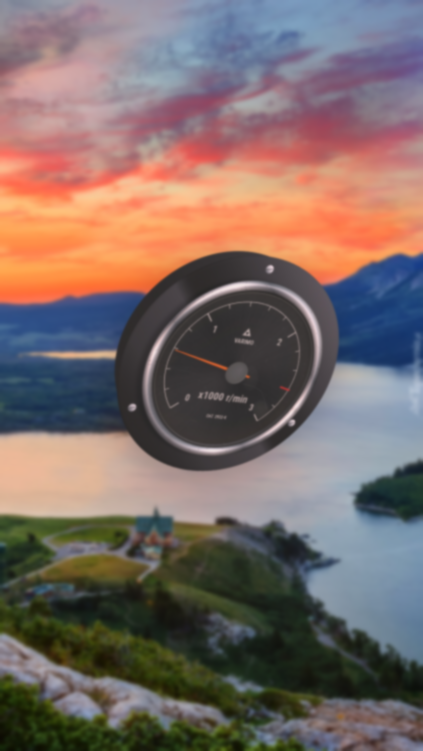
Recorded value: 600 rpm
